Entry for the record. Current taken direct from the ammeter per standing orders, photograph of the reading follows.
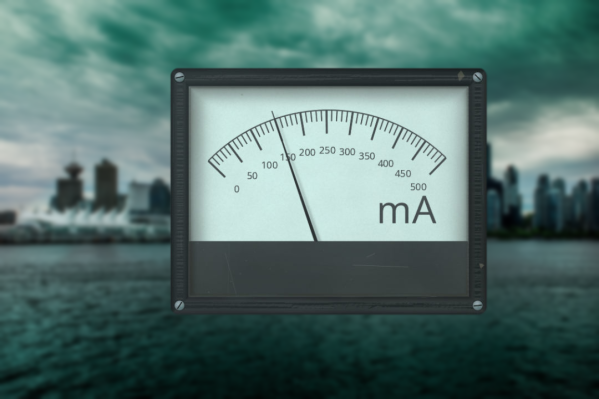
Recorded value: 150 mA
